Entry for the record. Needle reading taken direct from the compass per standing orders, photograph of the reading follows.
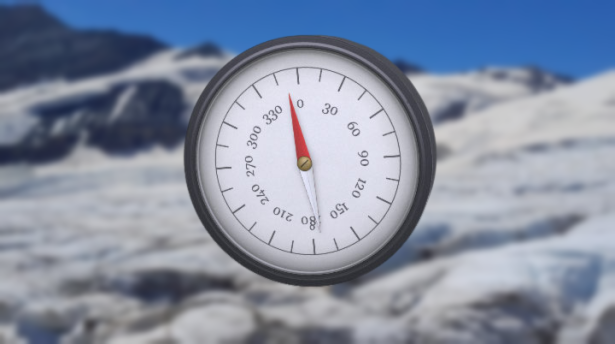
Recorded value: 352.5 °
